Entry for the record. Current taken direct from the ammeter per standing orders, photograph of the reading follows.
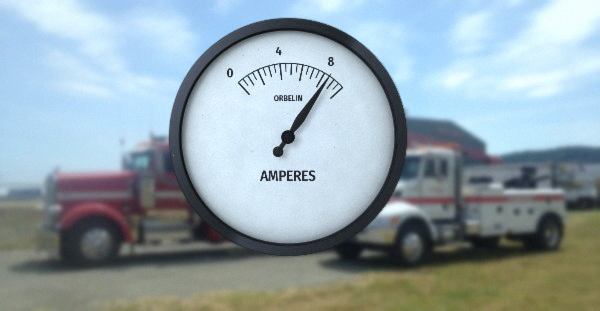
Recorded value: 8.5 A
